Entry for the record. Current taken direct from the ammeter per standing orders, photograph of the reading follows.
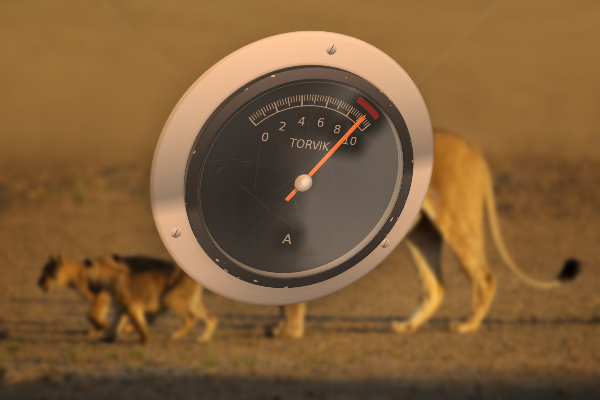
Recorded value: 9 A
